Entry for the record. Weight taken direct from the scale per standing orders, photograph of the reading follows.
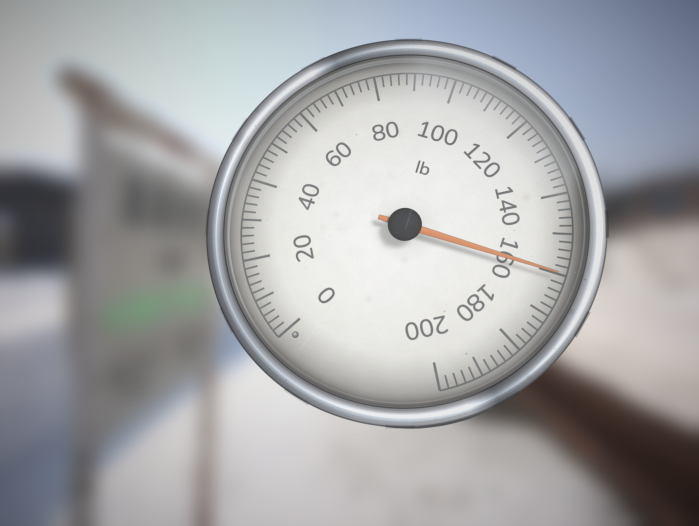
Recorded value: 160 lb
